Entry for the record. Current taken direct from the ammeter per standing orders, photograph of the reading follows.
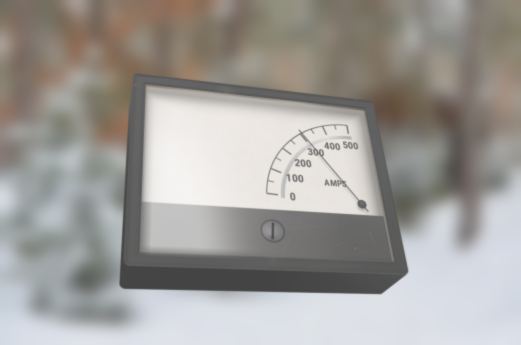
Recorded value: 300 A
